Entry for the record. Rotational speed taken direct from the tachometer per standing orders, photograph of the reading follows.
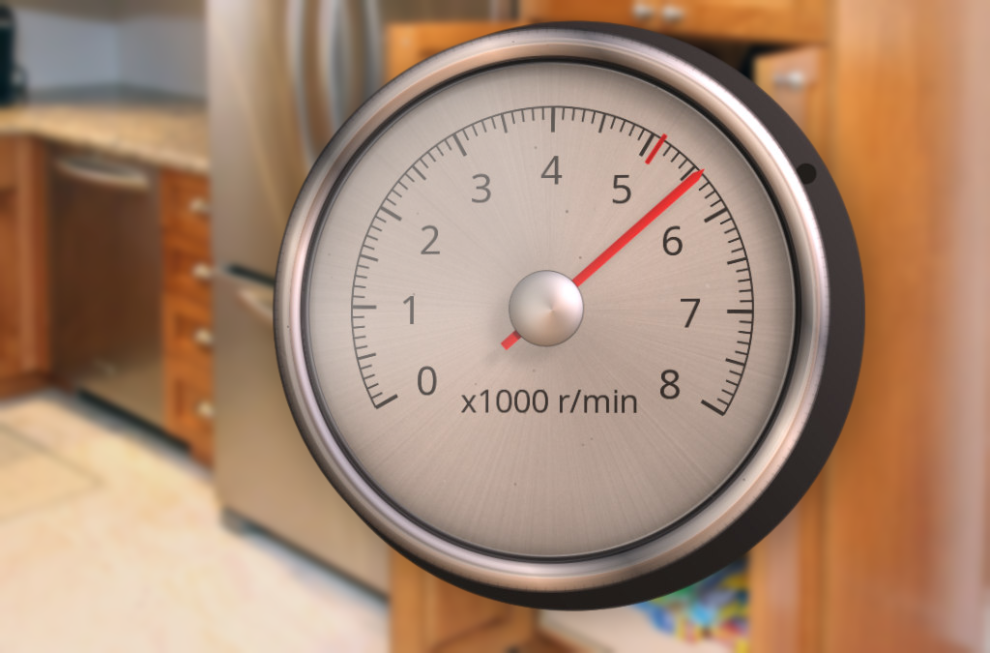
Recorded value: 5600 rpm
